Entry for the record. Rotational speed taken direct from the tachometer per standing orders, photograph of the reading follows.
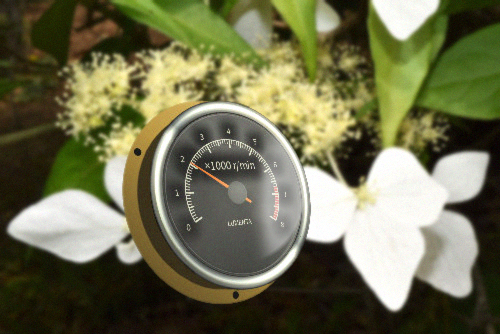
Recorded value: 2000 rpm
